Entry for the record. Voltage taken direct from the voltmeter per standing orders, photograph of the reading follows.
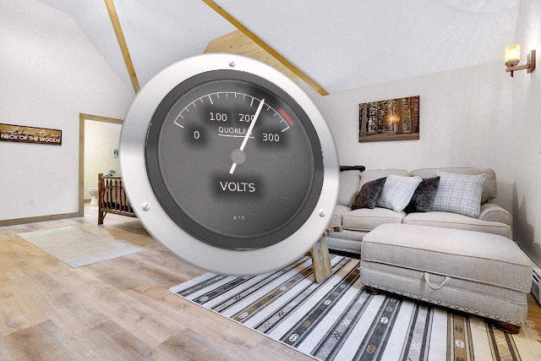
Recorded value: 220 V
